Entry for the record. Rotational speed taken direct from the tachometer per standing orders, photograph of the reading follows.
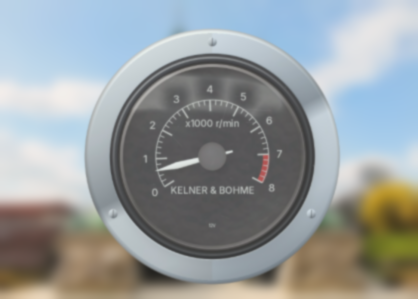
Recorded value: 600 rpm
